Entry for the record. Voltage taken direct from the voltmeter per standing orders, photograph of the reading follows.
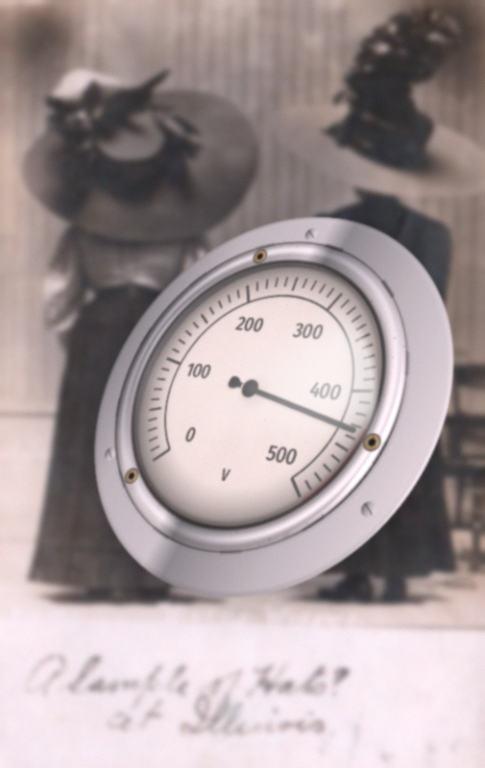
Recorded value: 435 V
